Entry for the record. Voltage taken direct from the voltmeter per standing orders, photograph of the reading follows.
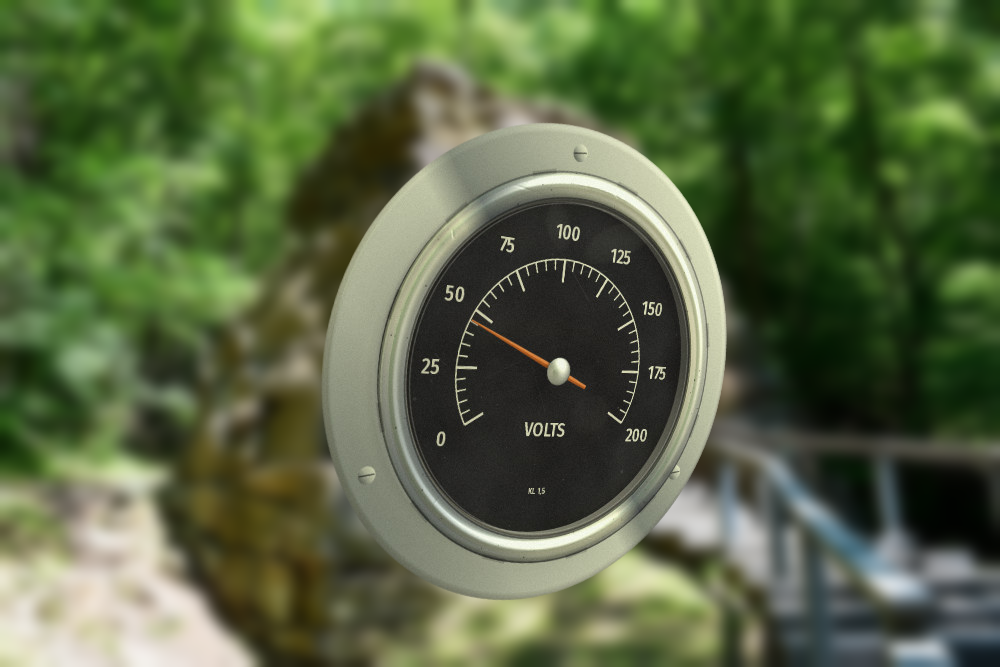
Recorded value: 45 V
